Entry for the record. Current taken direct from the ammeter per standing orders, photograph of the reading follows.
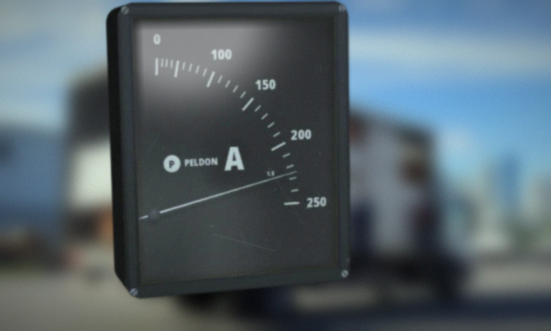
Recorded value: 225 A
